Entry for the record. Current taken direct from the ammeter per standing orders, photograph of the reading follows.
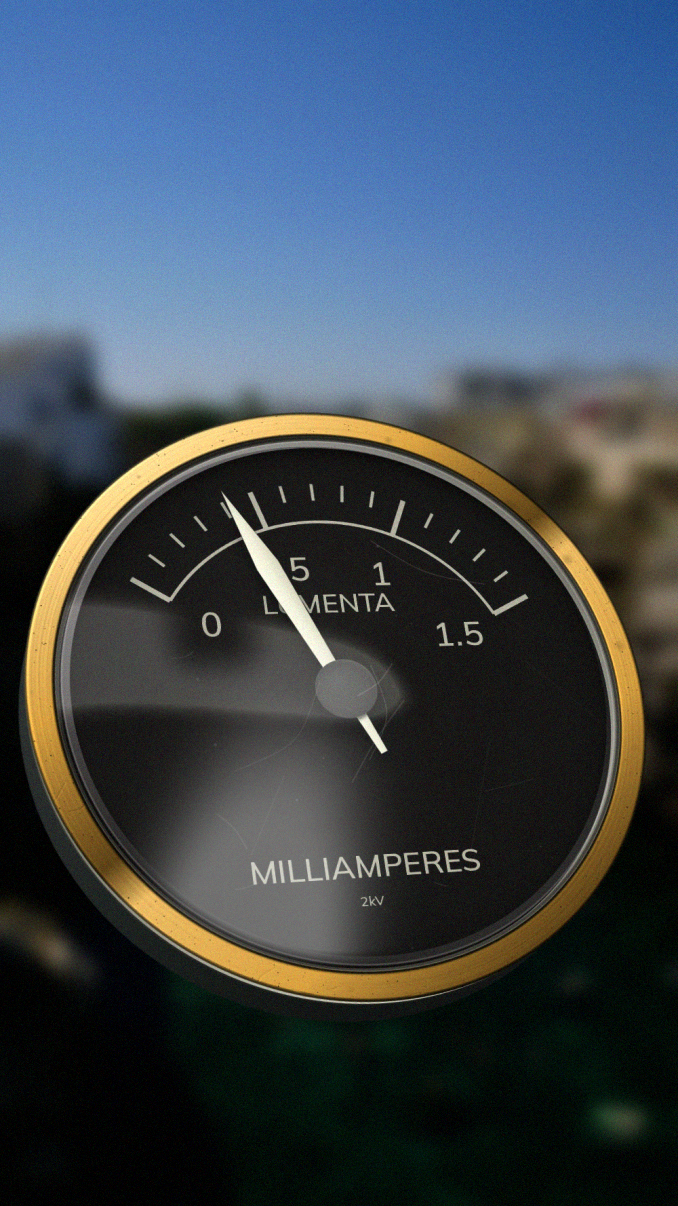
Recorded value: 0.4 mA
